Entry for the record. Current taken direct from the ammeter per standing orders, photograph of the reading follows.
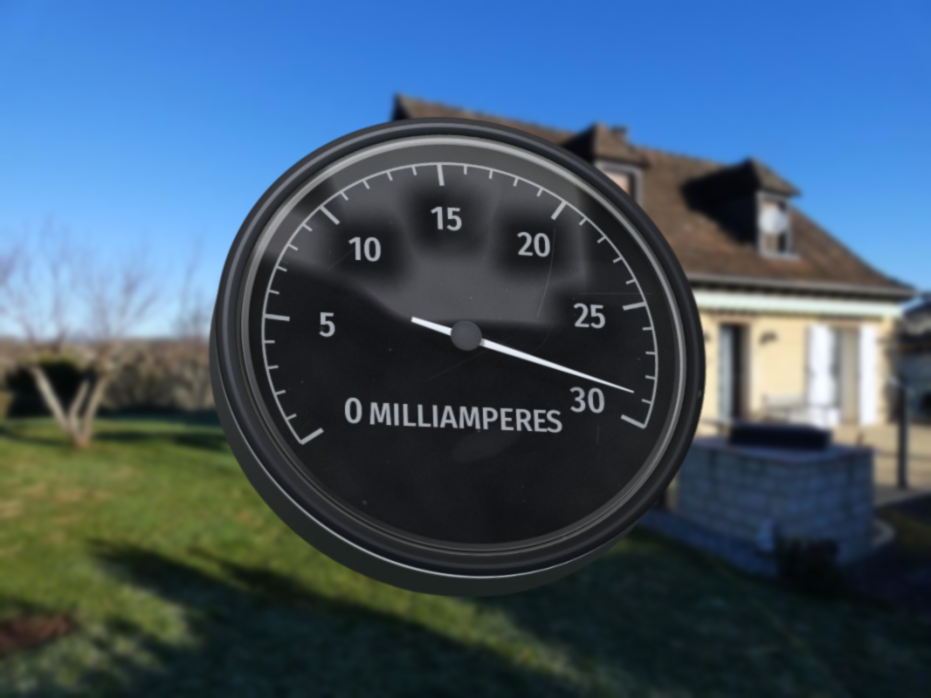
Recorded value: 29 mA
